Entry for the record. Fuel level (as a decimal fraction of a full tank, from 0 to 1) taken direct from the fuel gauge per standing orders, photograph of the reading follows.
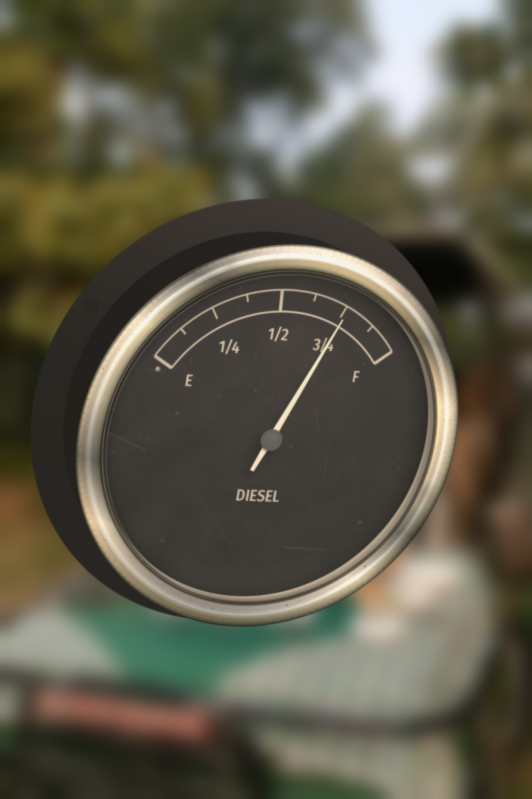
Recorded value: 0.75
